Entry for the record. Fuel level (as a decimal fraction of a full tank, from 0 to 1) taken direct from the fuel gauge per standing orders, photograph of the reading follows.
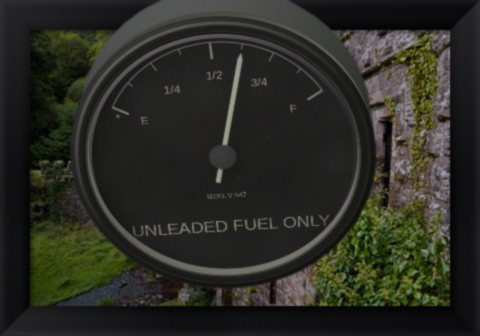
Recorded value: 0.625
